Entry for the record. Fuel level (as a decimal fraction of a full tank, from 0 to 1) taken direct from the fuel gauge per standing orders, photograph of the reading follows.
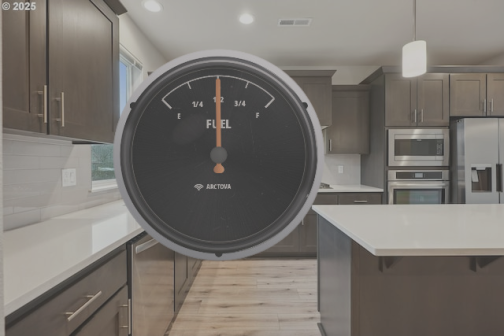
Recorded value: 0.5
